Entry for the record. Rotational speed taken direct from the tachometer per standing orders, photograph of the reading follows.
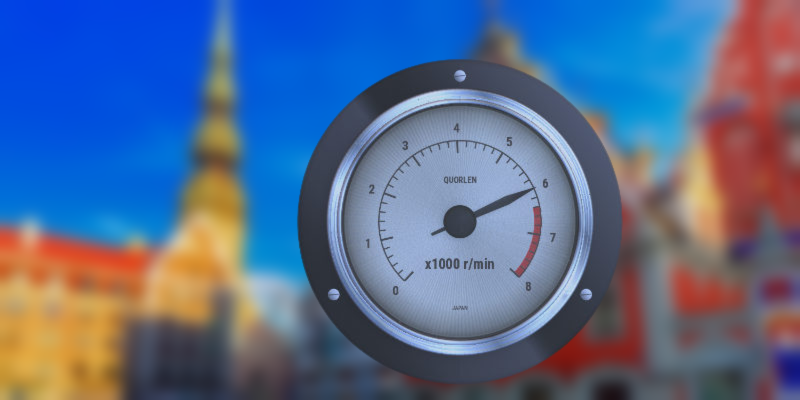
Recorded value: 6000 rpm
